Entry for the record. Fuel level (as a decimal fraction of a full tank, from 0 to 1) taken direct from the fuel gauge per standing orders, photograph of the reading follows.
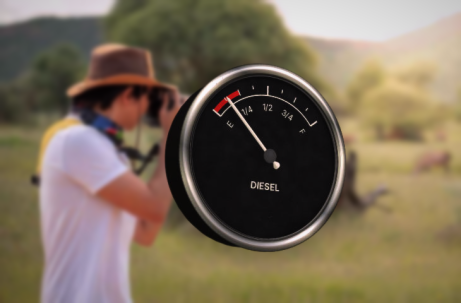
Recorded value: 0.125
